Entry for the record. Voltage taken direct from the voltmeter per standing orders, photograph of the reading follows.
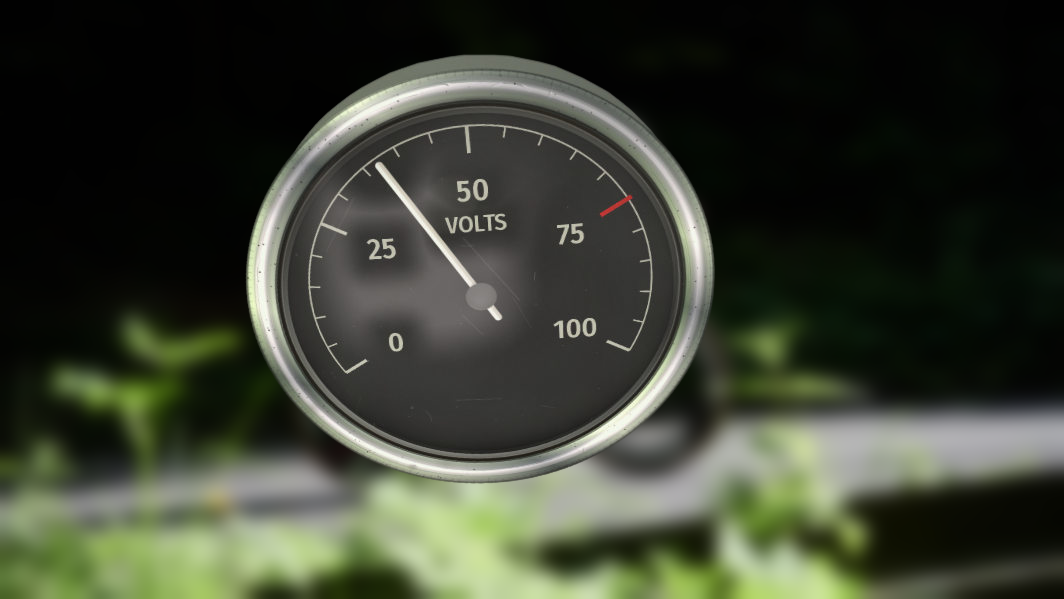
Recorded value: 37.5 V
